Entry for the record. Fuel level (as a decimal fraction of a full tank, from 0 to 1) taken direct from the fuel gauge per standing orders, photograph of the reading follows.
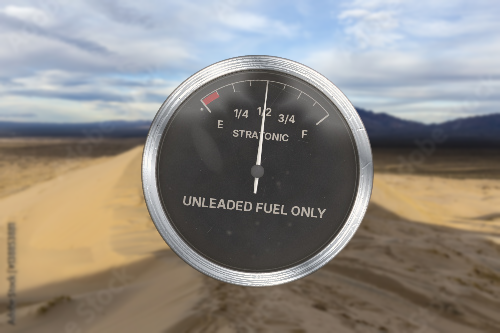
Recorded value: 0.5
